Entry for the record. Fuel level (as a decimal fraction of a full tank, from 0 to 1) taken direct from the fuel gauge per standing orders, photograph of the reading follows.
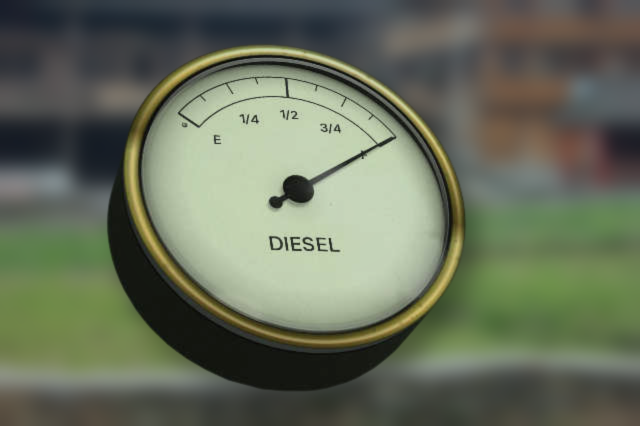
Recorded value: 1
